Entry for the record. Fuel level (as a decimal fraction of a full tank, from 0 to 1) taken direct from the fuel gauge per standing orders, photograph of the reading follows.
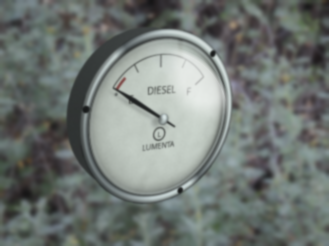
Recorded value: 0
